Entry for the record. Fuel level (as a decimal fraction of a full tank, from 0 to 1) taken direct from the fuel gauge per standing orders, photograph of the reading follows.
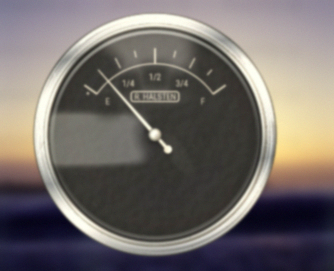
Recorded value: 0.125
